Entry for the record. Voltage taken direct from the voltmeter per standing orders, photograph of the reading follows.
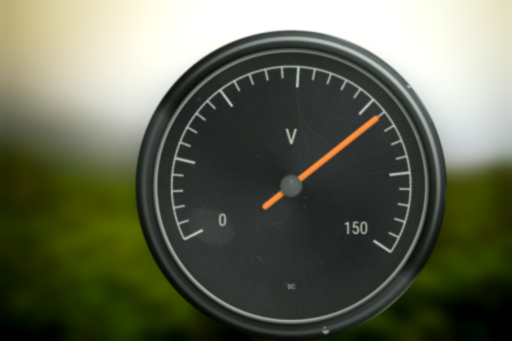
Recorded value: 105 V
